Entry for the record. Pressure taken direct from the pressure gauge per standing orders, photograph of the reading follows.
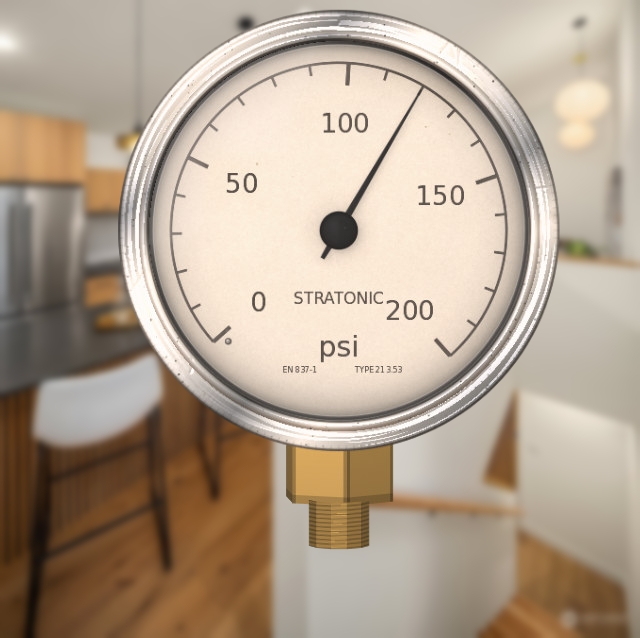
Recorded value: 120 psi
